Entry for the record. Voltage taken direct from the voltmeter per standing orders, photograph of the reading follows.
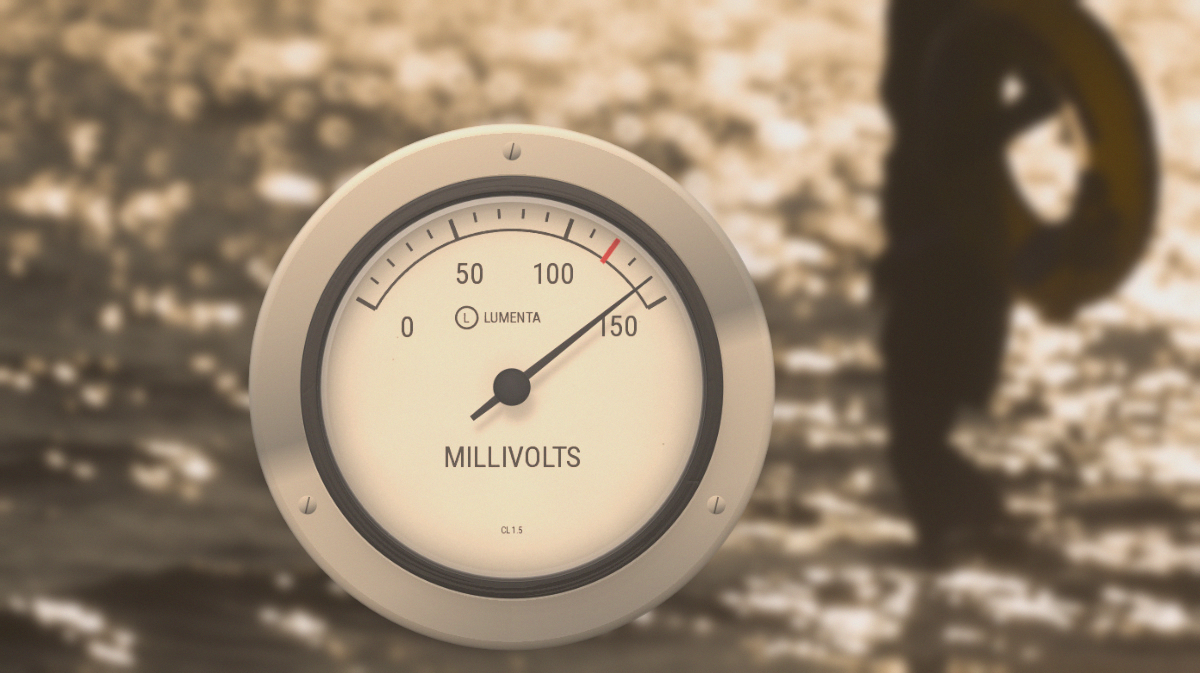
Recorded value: 140 mV
